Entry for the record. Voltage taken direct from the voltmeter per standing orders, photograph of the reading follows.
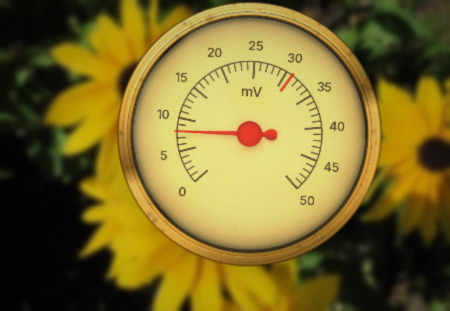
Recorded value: 8 mV
